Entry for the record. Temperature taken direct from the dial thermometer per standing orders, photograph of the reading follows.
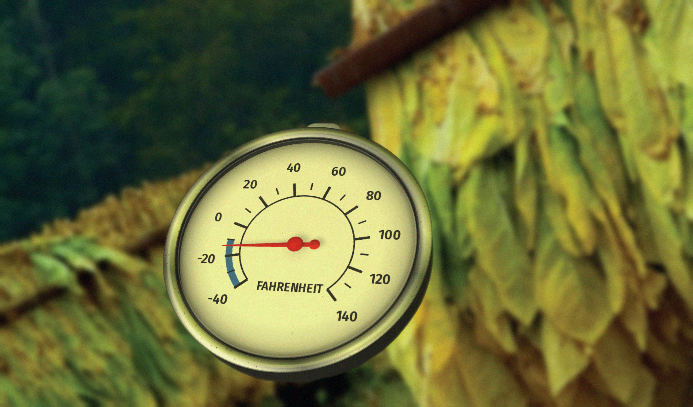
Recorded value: -15 °F
